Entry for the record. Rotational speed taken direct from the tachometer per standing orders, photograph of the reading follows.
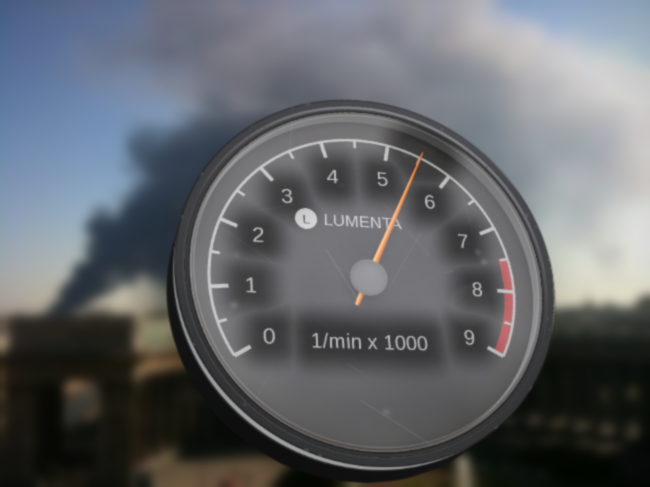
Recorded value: 5500 rpm
